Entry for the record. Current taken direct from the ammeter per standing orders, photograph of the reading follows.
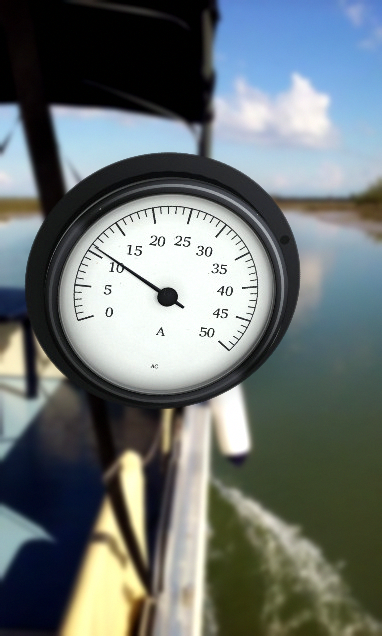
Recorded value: 11 A
